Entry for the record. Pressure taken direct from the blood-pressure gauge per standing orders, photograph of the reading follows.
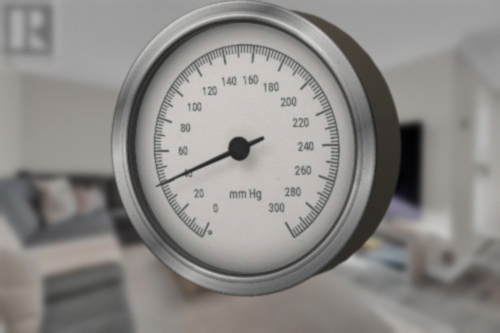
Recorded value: 40 mmHg
